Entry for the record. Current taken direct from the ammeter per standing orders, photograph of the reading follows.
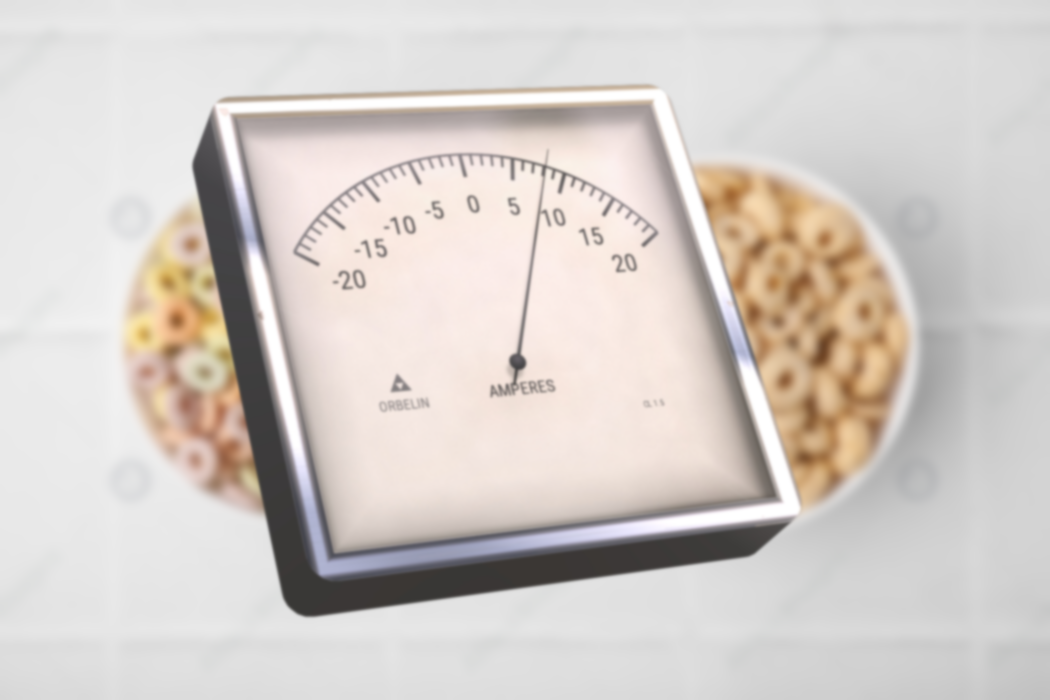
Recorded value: 8 A
